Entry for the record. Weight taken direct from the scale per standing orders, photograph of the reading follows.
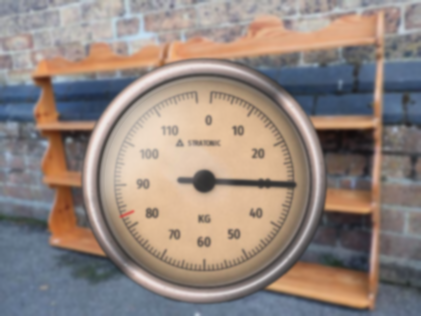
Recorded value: 30 kg
